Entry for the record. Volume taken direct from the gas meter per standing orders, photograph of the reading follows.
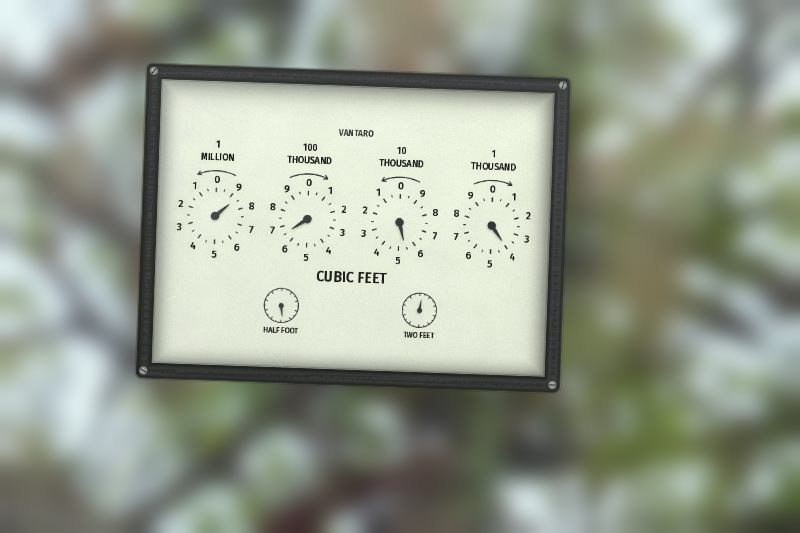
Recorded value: 865400 ft³
